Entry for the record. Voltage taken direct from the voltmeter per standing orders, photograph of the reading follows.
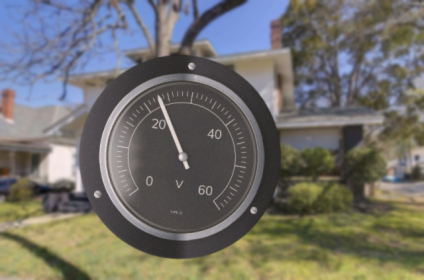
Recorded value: 23 V
